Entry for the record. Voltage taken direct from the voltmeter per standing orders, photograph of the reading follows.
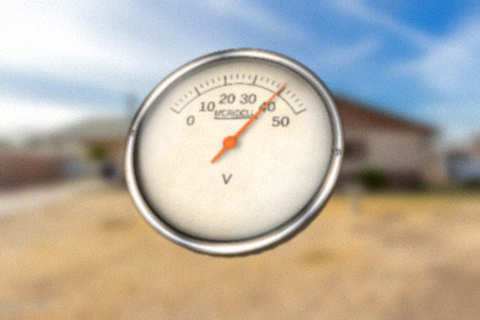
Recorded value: 40 V
